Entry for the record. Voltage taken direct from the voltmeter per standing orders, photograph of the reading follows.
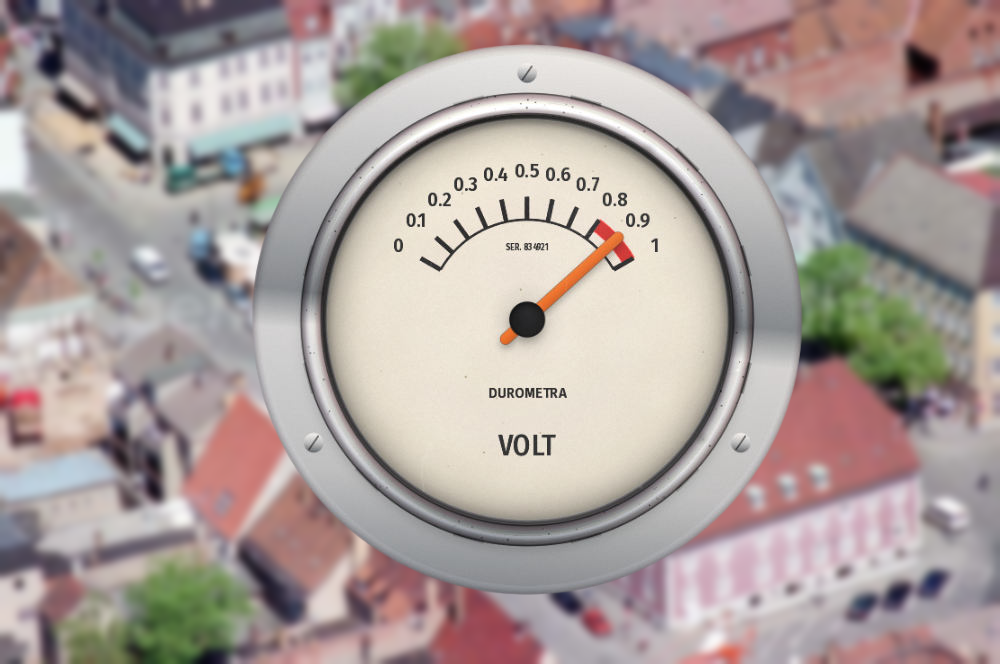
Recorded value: 0.9 V
